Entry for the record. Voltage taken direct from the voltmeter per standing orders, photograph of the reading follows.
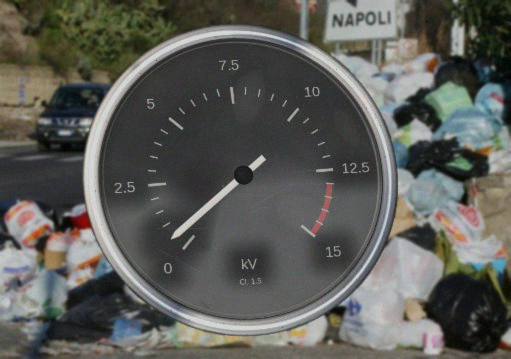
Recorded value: 0.5 kV
